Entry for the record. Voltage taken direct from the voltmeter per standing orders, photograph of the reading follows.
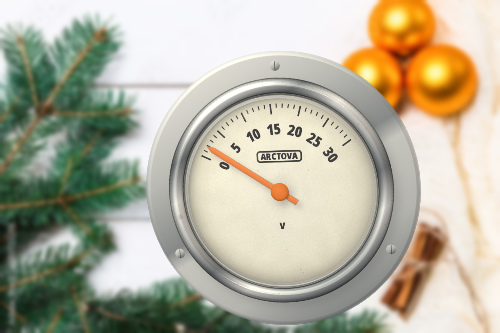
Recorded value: 2 V
